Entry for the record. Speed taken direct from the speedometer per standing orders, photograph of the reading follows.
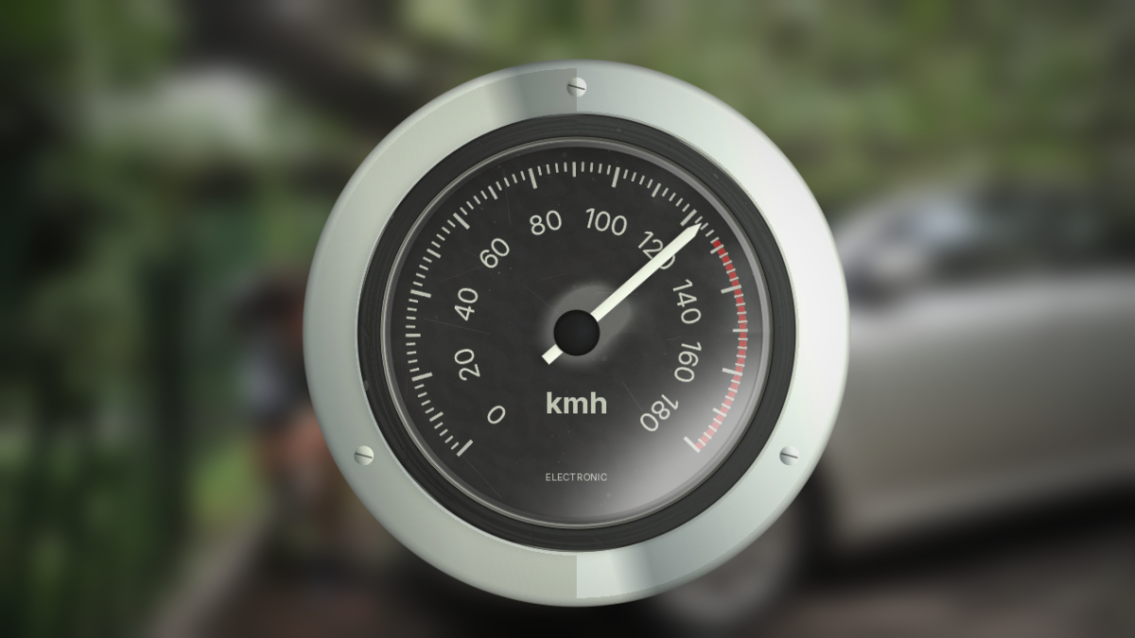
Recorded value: 123 km/h
